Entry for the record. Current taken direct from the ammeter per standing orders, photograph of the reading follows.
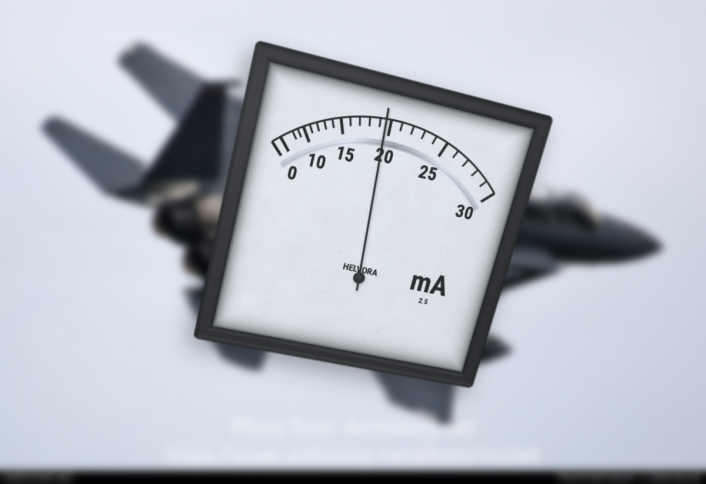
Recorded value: 19.5 mA
